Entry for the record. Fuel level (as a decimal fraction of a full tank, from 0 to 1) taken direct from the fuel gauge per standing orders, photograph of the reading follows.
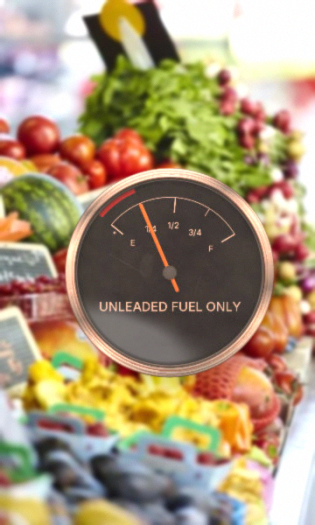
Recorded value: 0.25
